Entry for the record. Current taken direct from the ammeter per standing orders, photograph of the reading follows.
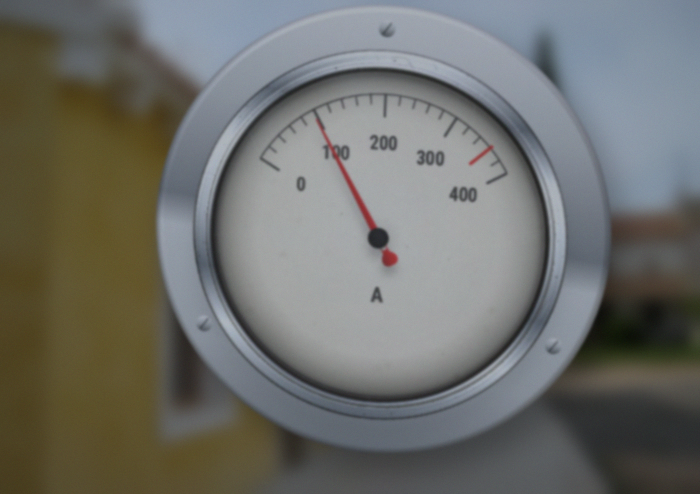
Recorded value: 100 A
